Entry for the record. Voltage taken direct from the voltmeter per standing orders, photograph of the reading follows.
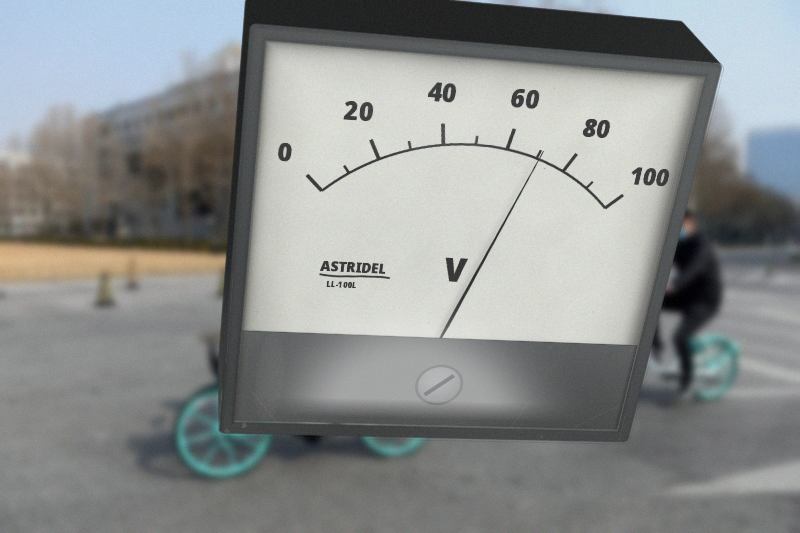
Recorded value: 70 V
